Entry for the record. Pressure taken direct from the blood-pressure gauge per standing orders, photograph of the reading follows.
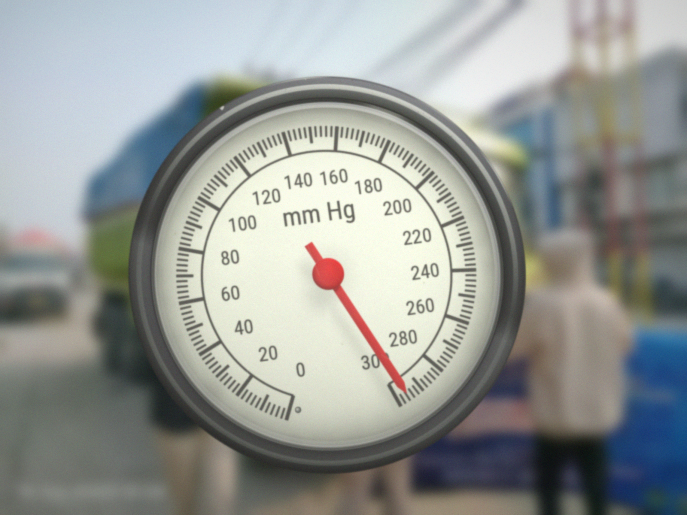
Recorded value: 296 mmHg
